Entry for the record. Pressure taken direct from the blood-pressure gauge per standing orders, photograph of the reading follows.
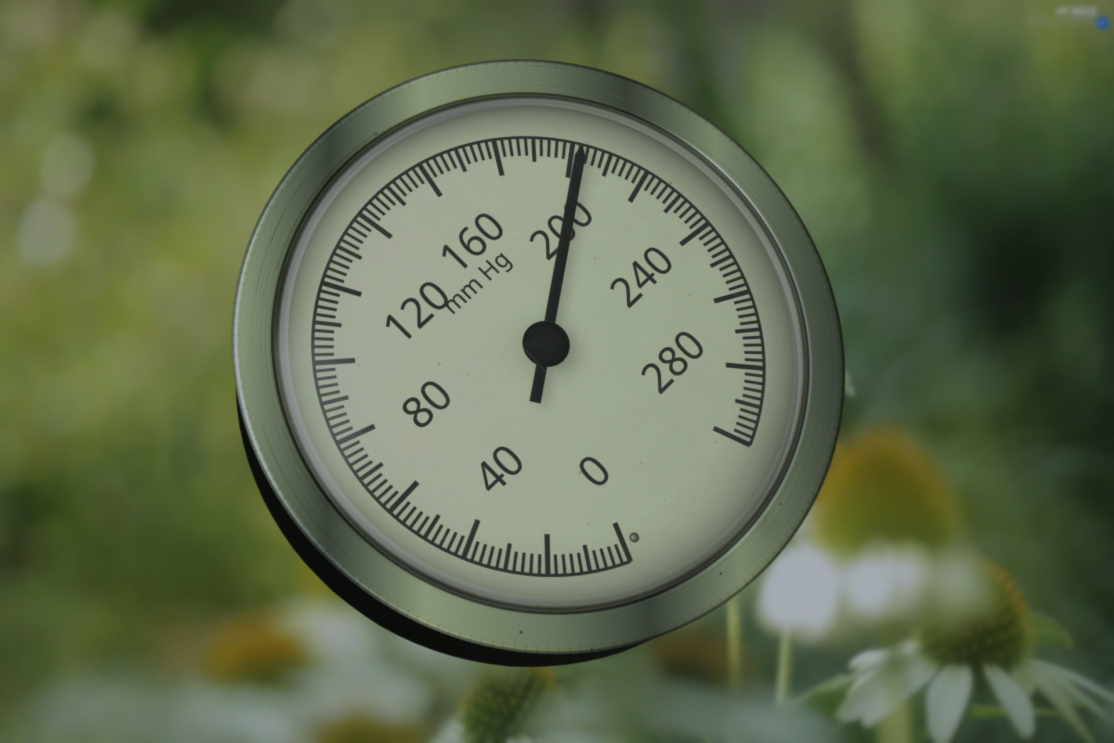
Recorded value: 202 mmHg
